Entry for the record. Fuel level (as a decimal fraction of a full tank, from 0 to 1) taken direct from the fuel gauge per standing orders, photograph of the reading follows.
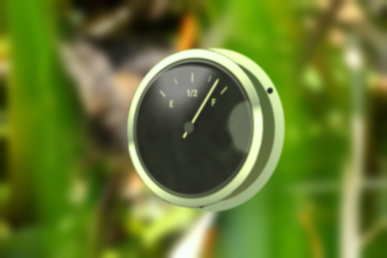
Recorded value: 0.875
